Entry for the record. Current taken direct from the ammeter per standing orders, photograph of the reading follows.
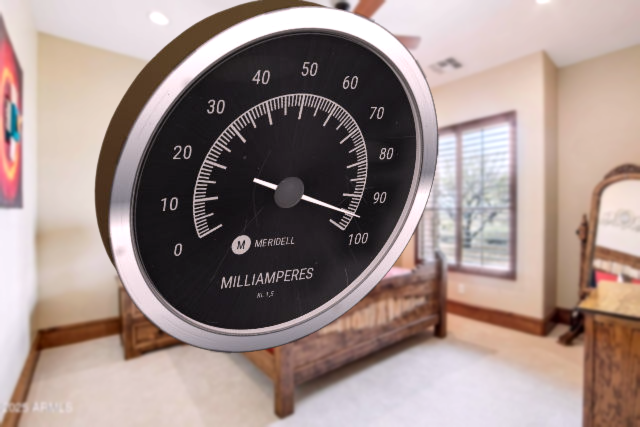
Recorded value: 95 mA
